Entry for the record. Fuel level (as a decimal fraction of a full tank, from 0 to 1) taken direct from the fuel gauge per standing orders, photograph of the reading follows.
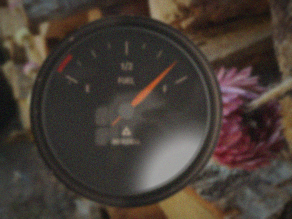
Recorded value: 0.875
